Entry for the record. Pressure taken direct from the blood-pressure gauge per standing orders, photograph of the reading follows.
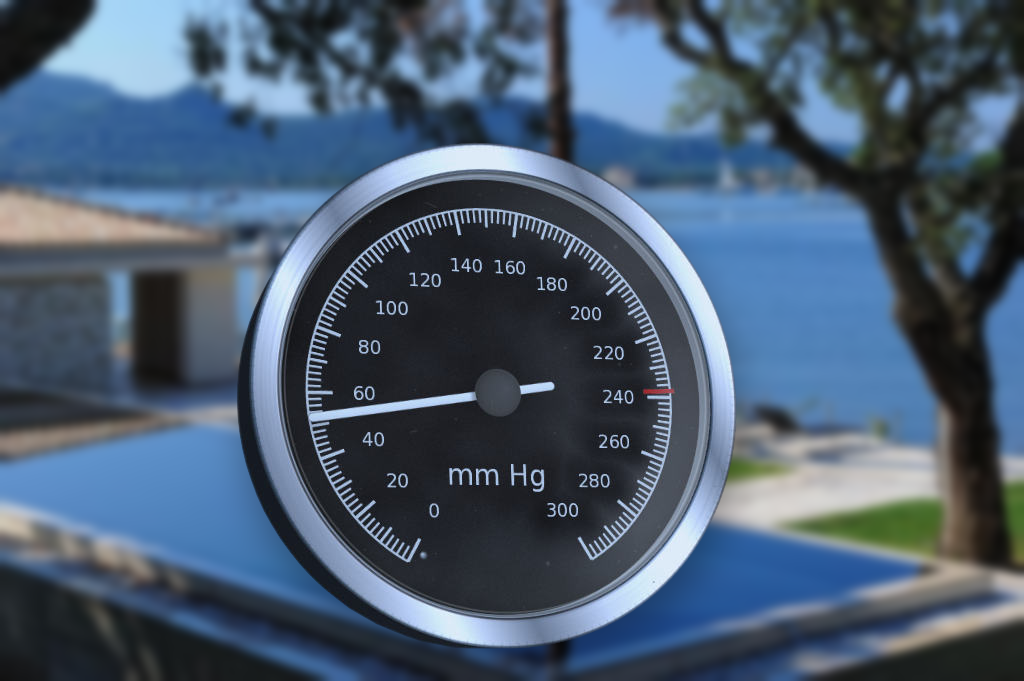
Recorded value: 52 mmHg
